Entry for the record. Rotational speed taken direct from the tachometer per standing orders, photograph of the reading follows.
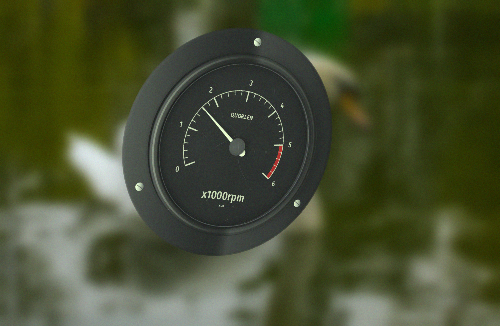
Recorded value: 1600 rpm
